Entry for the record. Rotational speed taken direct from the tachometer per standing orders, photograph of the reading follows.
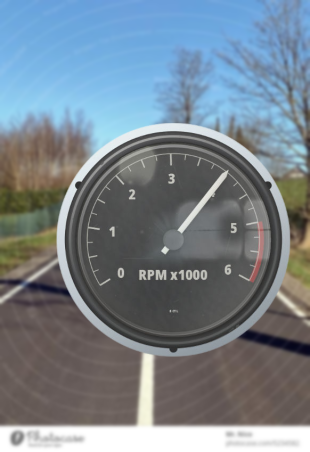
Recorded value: 4000 rpm
